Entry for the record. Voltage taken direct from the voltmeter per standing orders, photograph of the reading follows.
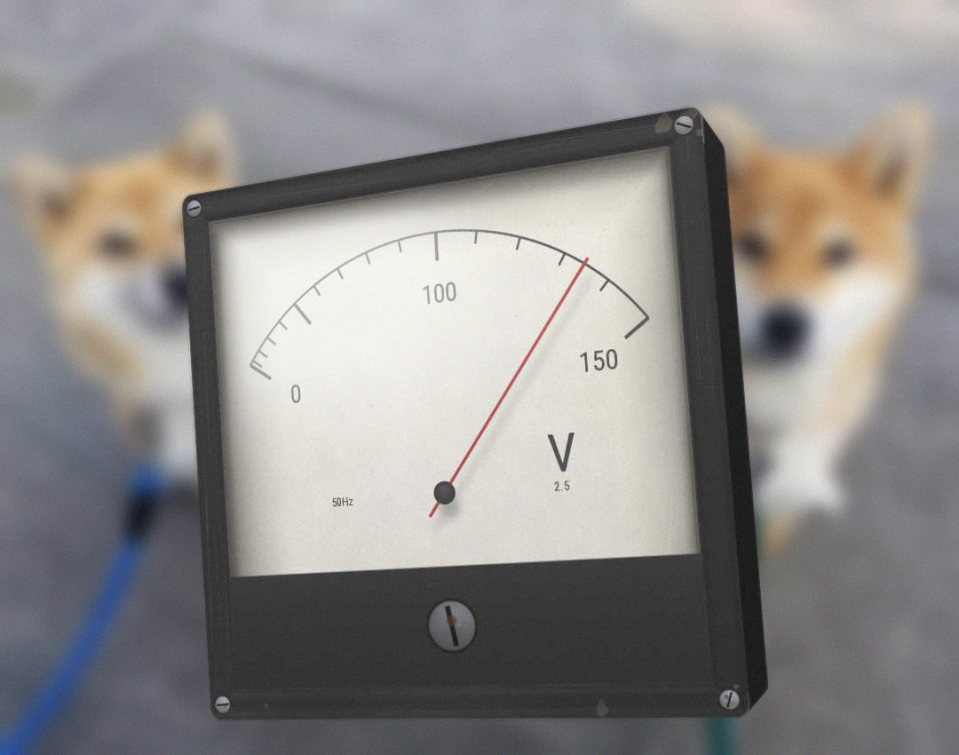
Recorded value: 135 V
